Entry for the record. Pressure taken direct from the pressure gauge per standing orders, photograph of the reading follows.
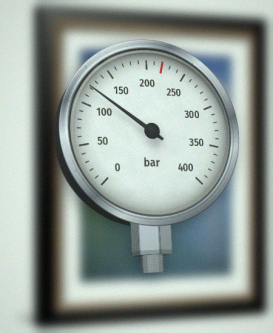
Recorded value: 120 bar
